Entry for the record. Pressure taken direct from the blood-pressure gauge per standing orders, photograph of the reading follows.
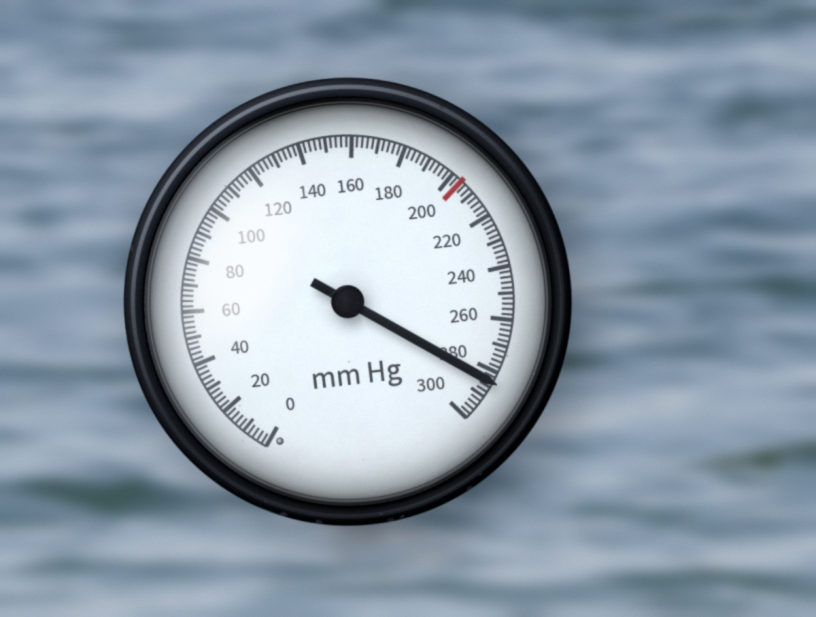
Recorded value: 284 mmHg
